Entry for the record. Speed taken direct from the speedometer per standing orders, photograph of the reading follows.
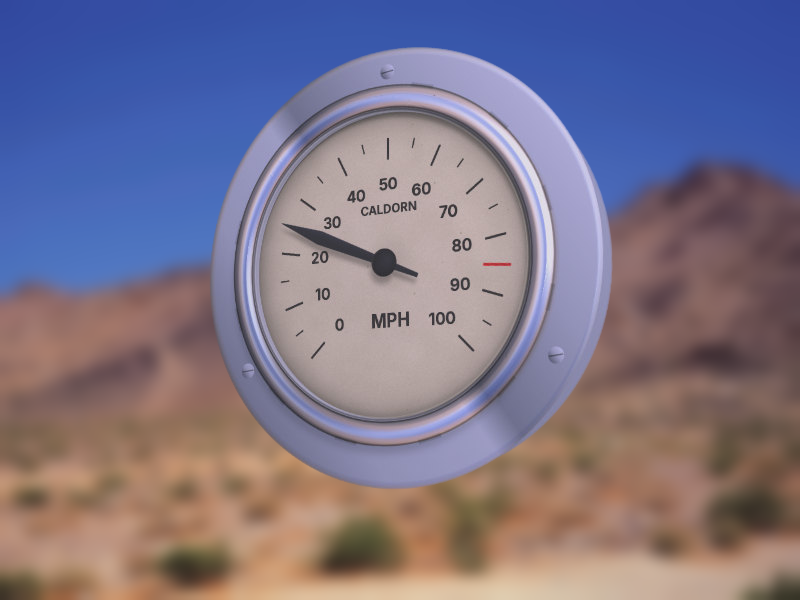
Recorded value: 25 mph
